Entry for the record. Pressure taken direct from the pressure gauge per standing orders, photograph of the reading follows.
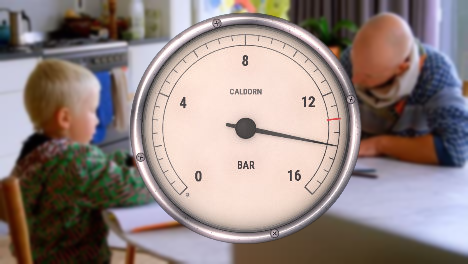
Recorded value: 14 bar
